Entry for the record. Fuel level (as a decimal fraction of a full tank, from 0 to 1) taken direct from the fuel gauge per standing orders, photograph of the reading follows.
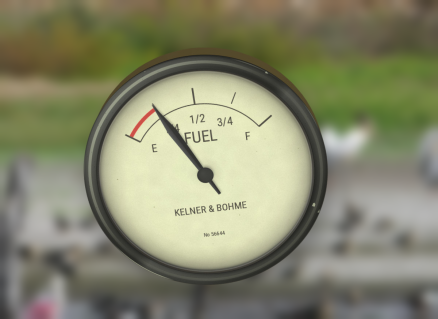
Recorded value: 0.25
